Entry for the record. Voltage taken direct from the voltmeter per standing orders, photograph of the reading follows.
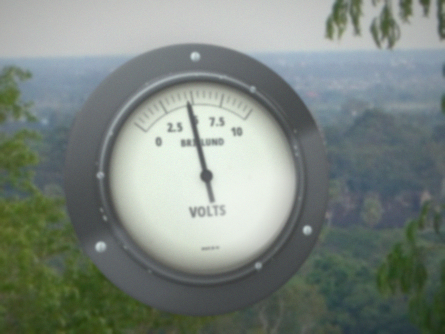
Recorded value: 4.5 V
